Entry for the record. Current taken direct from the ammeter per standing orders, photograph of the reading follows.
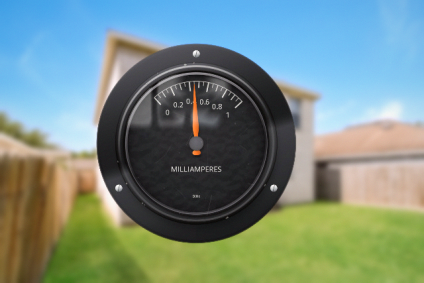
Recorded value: 0.45 mA
